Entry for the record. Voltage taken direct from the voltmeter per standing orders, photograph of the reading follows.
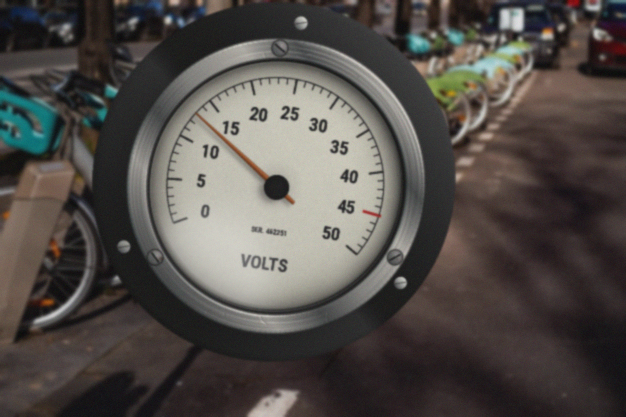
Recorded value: 13 V
